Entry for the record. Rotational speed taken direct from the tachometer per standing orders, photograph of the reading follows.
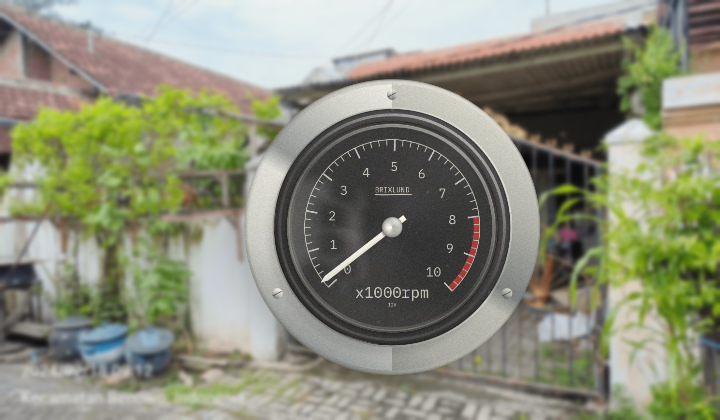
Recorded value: 200 rpm
